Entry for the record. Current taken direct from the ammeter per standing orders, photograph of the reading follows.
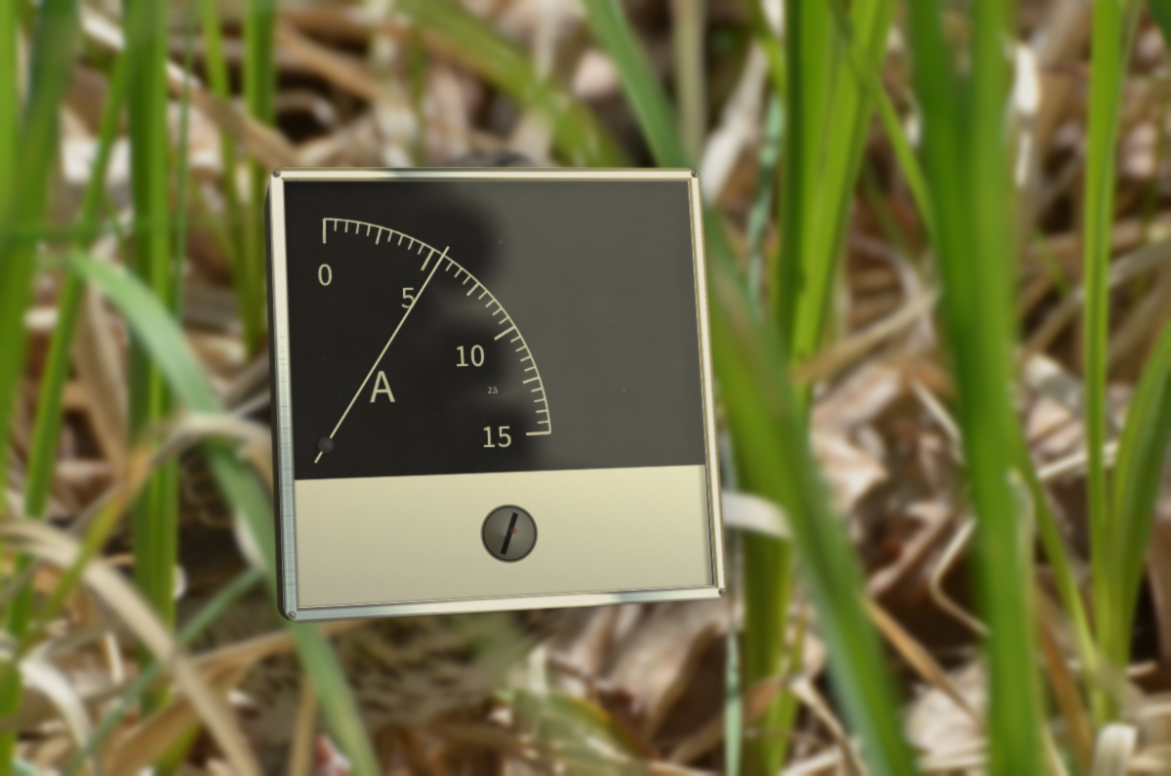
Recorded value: 5.5 A
